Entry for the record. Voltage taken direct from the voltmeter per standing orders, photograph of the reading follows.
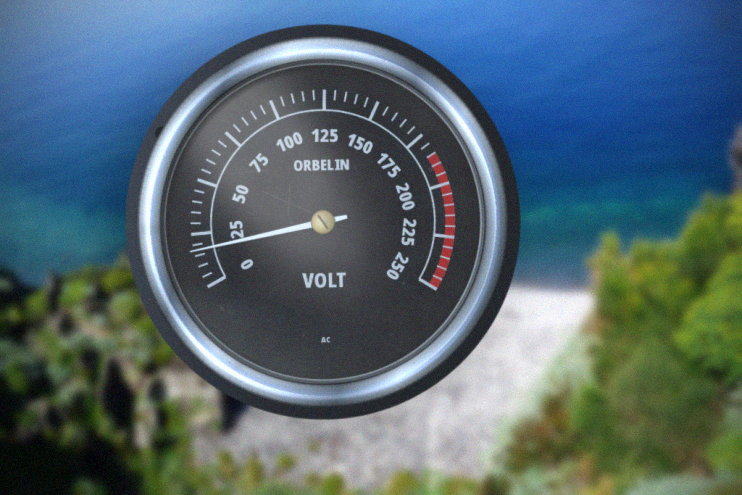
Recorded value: 17.5 V
